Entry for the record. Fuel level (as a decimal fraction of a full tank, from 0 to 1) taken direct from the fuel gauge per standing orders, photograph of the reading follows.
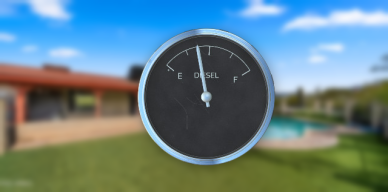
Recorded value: 0.375
